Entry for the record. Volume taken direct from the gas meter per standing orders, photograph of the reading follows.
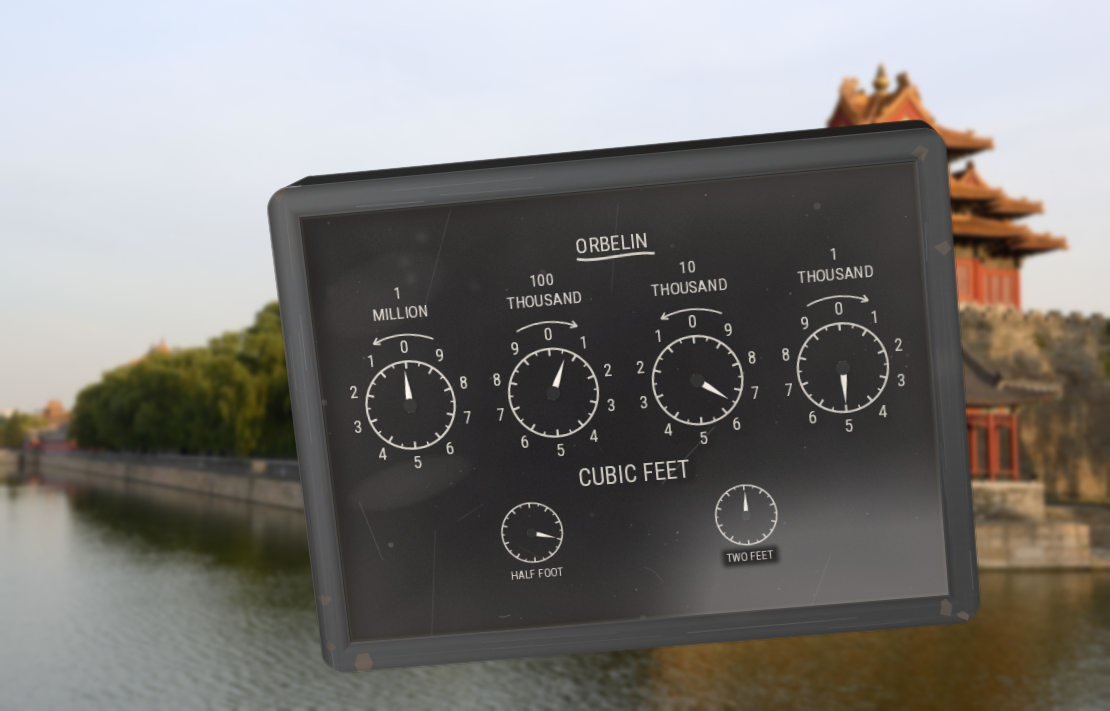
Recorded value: 6500 ft³
